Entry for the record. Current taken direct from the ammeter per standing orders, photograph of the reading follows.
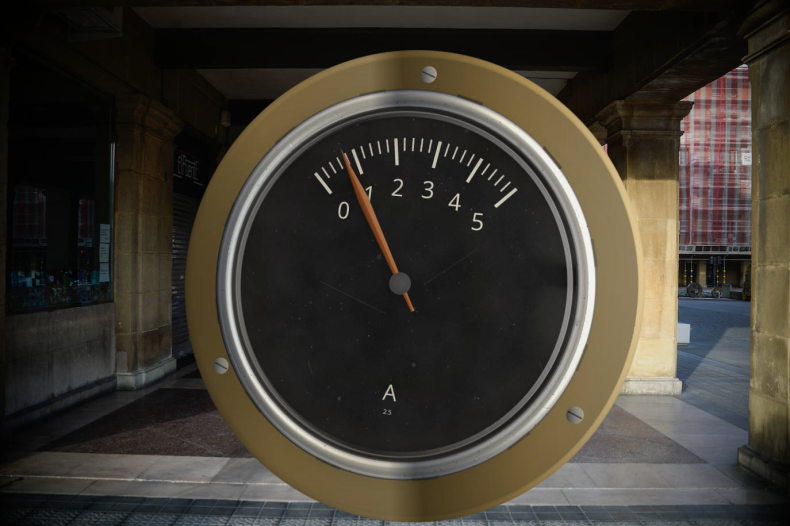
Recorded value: 0.8 A
